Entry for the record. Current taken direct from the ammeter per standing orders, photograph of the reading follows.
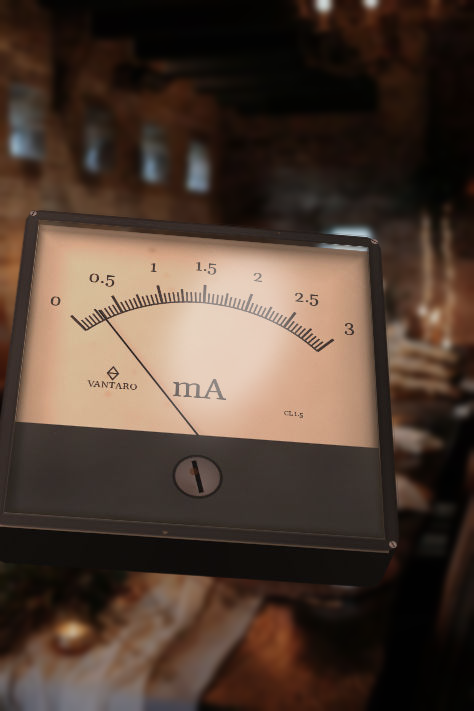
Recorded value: 0.25 mA
